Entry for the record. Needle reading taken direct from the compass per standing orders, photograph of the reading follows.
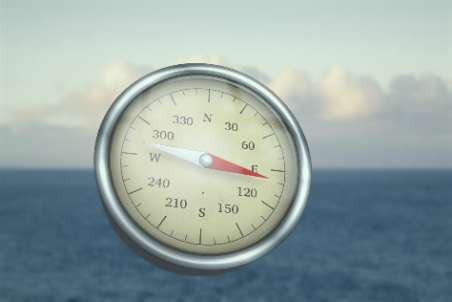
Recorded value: 100 °
